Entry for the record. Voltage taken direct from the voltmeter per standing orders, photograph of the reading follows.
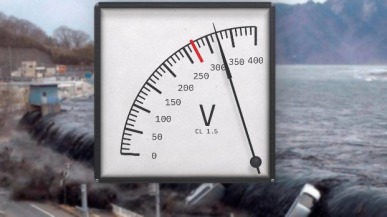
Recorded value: 320 V
